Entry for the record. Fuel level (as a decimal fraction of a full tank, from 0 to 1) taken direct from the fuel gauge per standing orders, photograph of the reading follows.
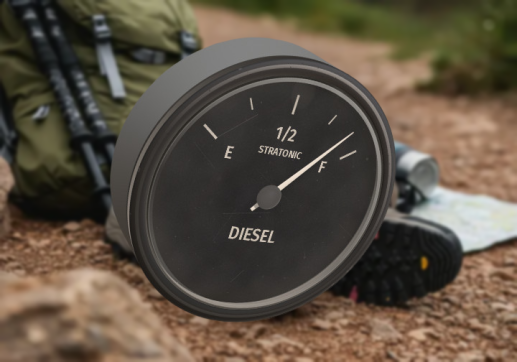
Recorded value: 0.875
